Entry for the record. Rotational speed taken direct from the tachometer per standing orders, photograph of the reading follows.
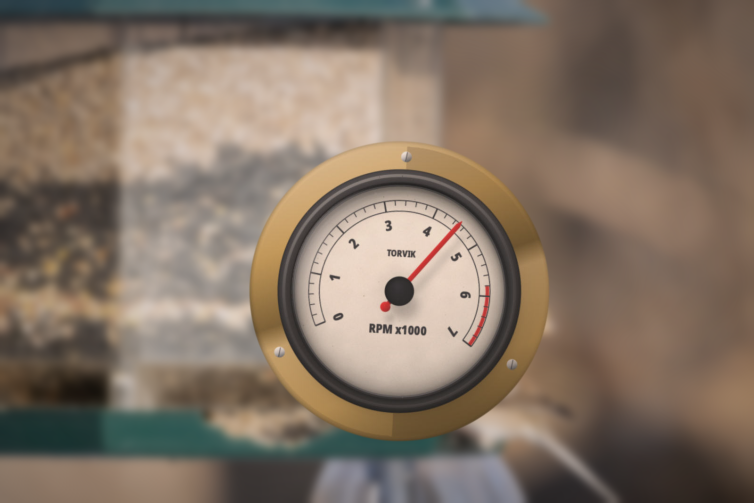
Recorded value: 4500 rpm
